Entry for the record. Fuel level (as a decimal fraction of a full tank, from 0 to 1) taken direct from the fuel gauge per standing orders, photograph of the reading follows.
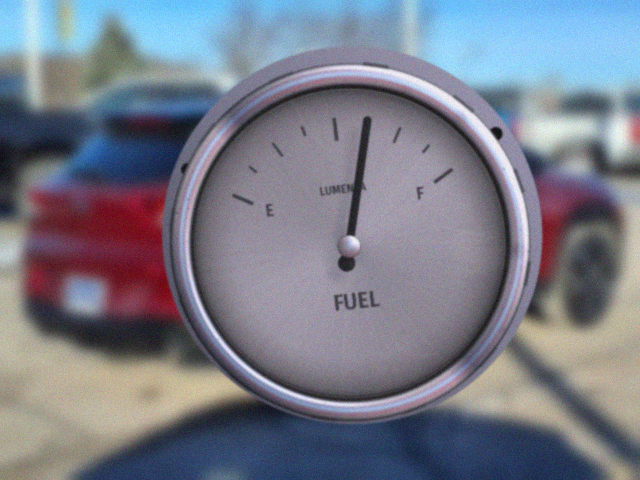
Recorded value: 0.625
